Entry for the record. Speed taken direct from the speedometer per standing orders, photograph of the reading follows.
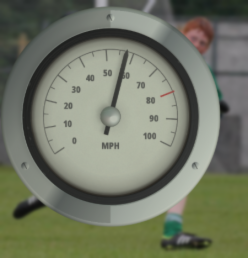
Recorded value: 57.5 mph
